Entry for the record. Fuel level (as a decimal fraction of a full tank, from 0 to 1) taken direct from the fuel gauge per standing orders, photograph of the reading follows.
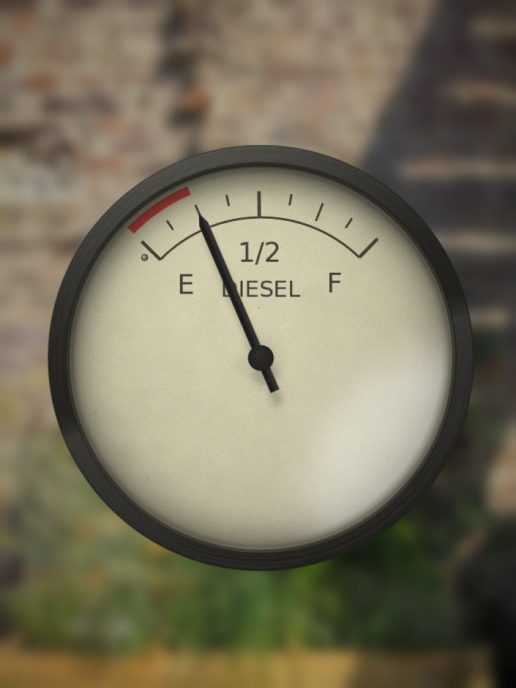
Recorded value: 0.25
